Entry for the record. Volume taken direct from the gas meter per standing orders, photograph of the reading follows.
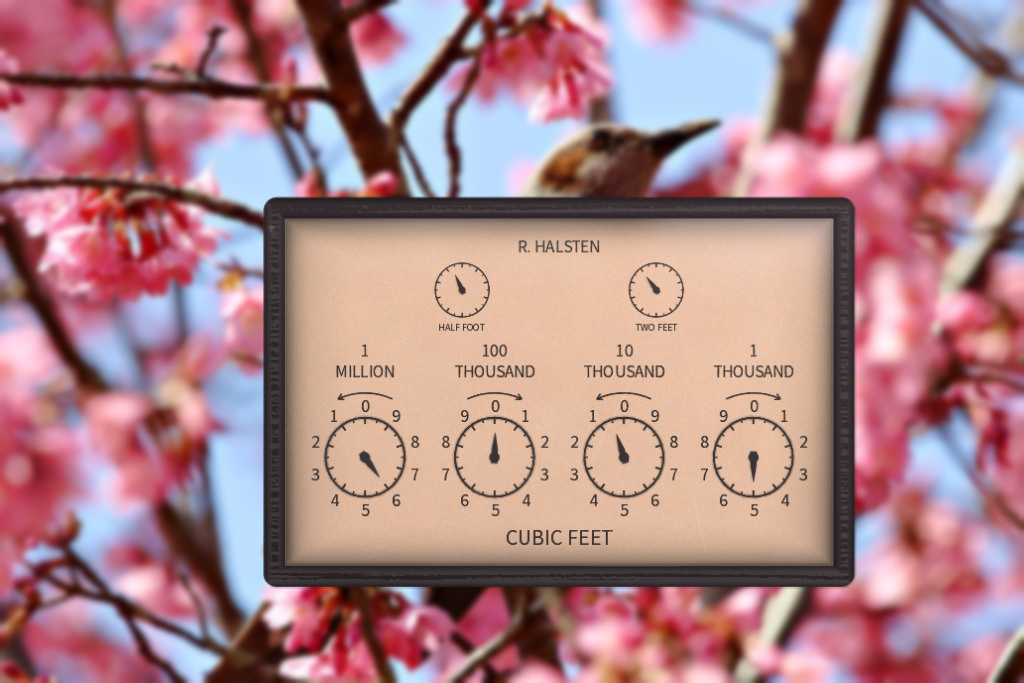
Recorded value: 600500 ft³
